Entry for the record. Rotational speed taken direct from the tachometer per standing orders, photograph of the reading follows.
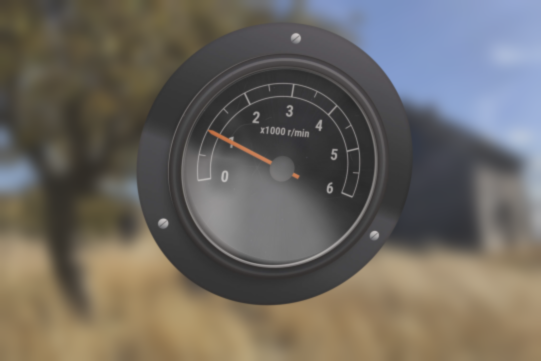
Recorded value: 1000 rpm
